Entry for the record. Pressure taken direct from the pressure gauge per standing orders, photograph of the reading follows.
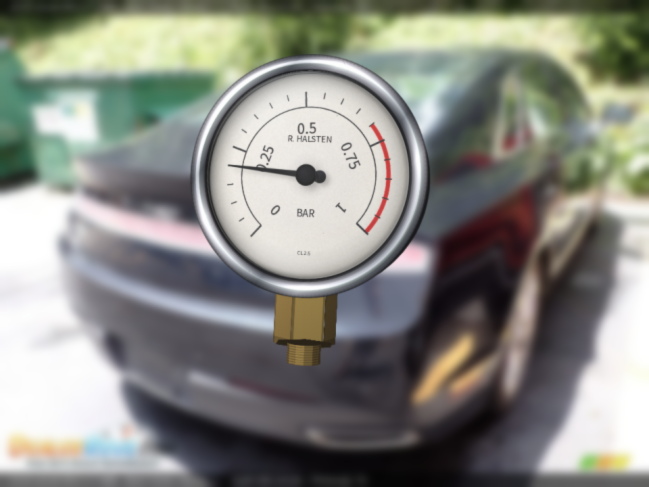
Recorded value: 0.2 bar
